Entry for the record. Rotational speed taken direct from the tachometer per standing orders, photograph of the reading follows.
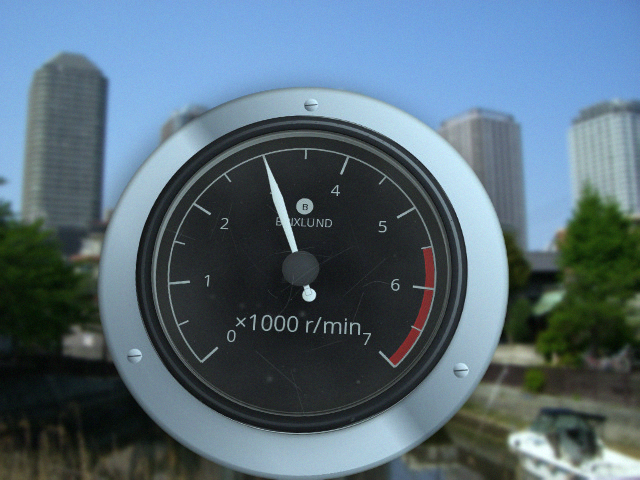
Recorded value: 3000 rpm
